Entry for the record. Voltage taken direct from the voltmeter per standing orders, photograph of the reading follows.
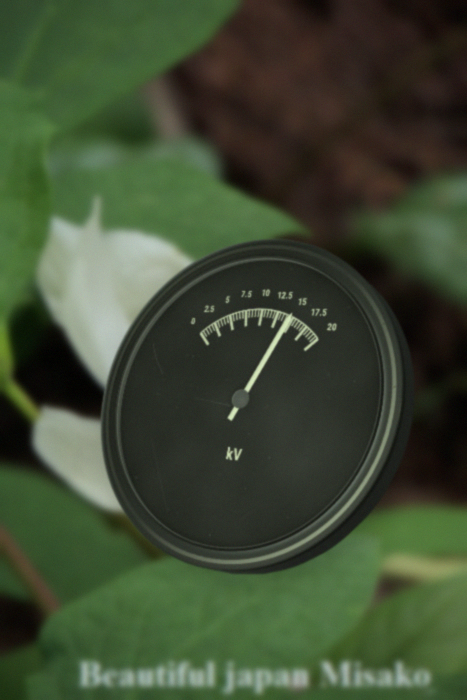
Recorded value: 15 kV
